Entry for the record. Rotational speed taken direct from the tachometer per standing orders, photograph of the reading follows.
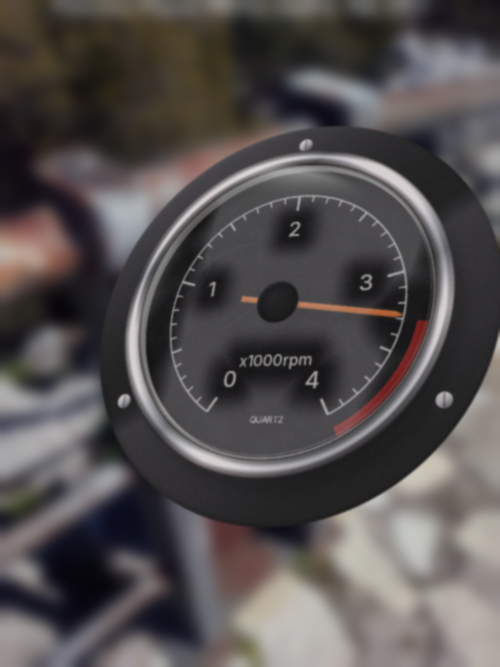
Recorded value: 3300 rpm
